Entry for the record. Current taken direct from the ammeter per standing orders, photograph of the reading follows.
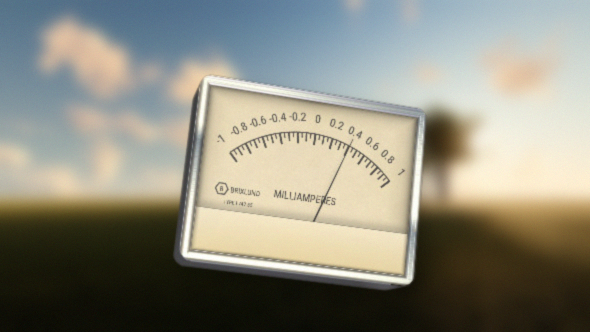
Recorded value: 0.4 mA
